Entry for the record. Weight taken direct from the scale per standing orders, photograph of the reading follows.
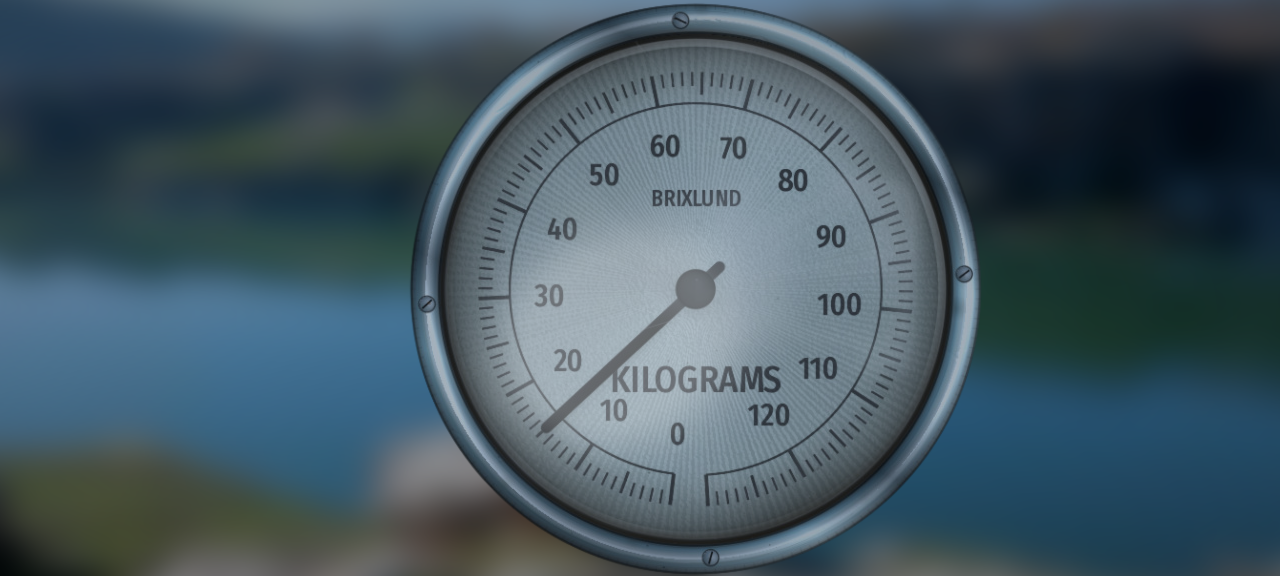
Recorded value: 15 kg
